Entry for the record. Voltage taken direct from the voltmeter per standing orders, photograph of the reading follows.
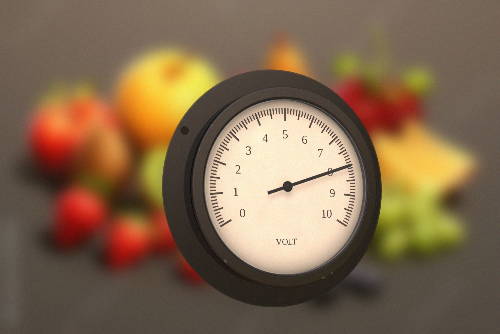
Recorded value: 8 V
